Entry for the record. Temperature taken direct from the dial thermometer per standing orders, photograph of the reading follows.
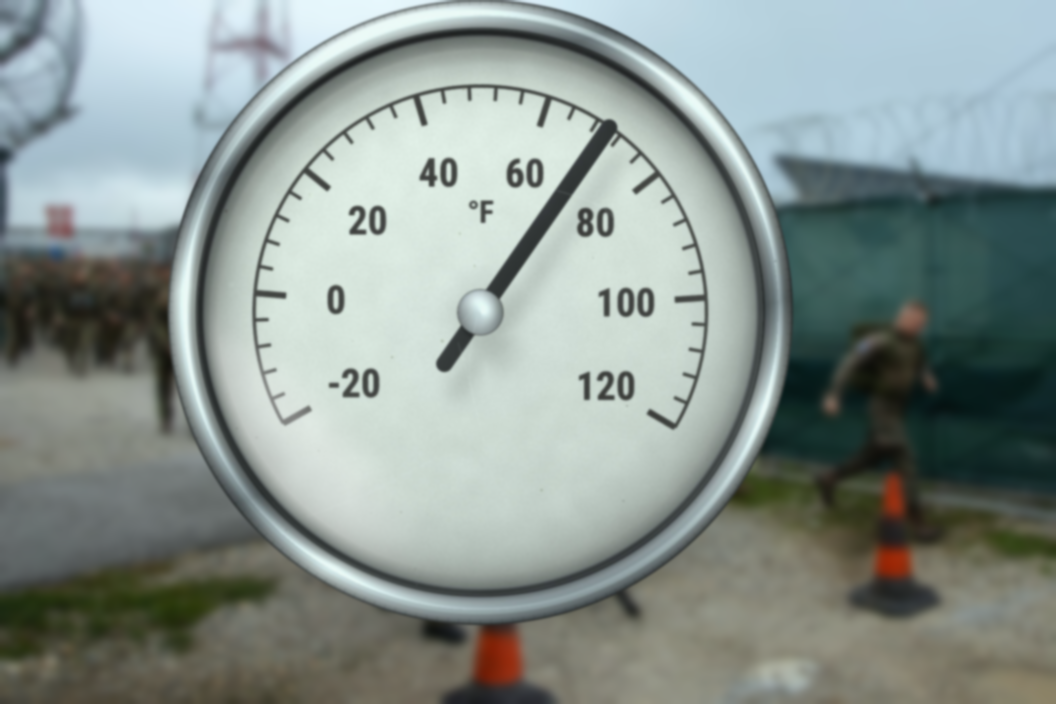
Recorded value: 70 °F
